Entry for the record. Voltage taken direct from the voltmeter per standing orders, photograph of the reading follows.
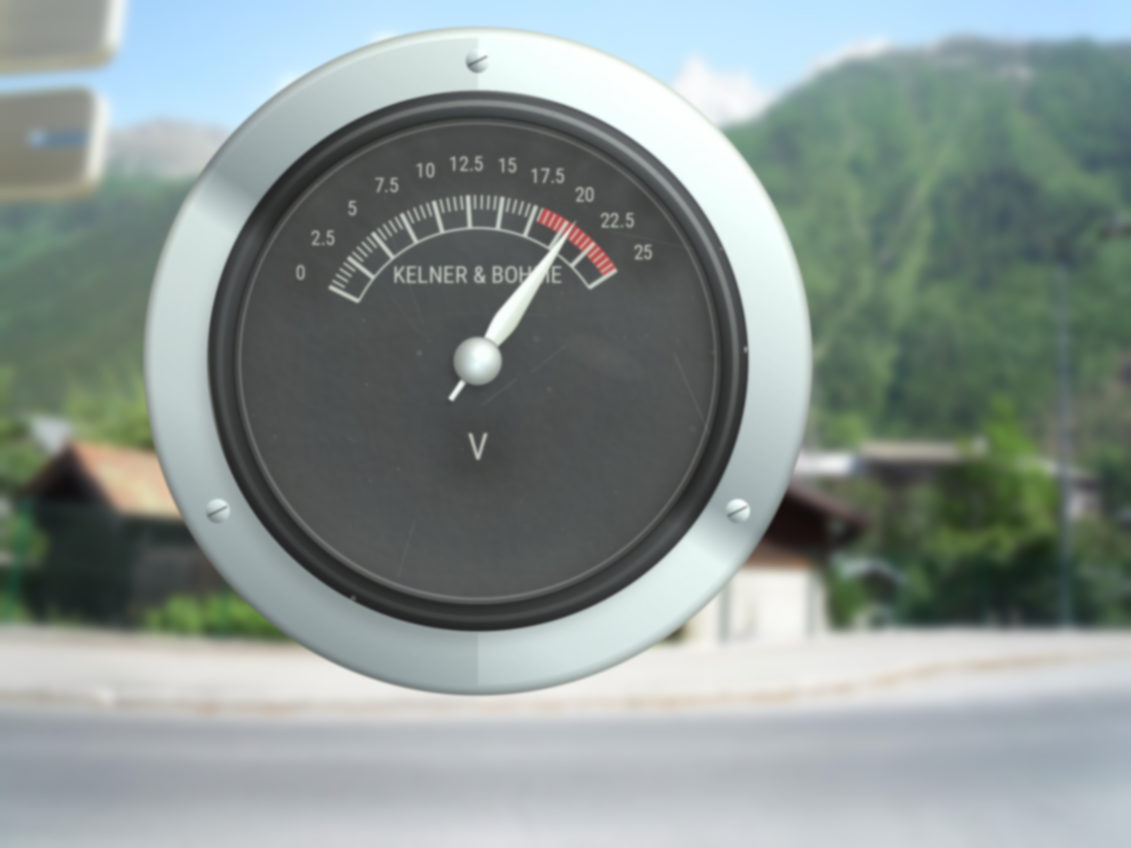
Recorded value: 20.5 V
